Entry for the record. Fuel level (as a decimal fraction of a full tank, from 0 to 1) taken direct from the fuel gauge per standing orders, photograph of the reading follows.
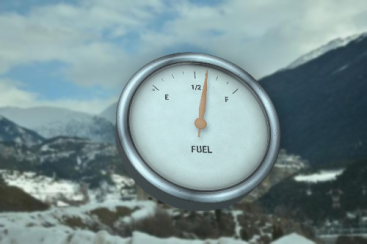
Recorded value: 0.625
